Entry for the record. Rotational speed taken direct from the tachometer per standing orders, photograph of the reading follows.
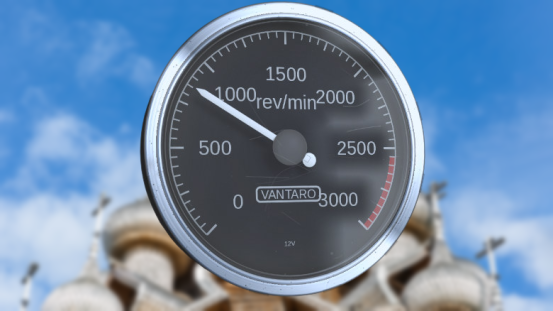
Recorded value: 850 rpm
